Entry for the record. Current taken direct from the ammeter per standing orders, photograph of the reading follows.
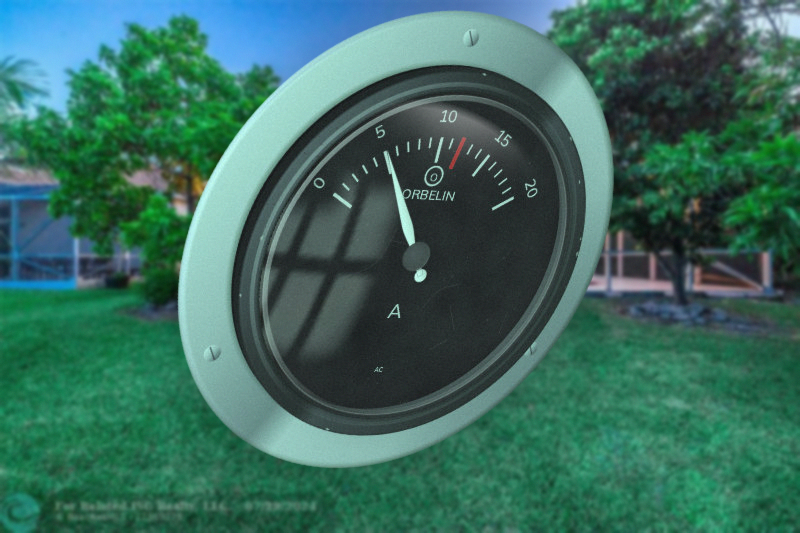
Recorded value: 5 A
